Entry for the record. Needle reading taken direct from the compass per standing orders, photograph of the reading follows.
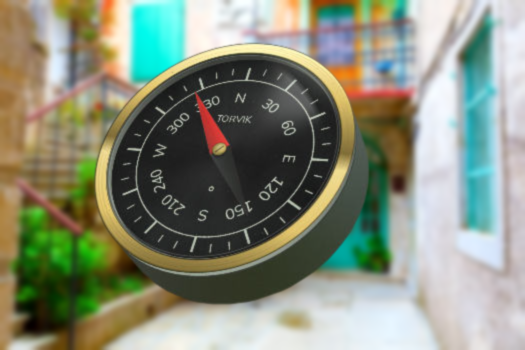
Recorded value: 325 °
